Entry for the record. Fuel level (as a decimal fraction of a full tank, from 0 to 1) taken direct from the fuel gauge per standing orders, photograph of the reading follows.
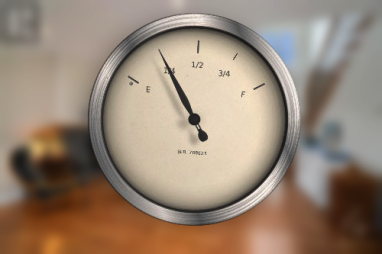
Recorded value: 0.25
